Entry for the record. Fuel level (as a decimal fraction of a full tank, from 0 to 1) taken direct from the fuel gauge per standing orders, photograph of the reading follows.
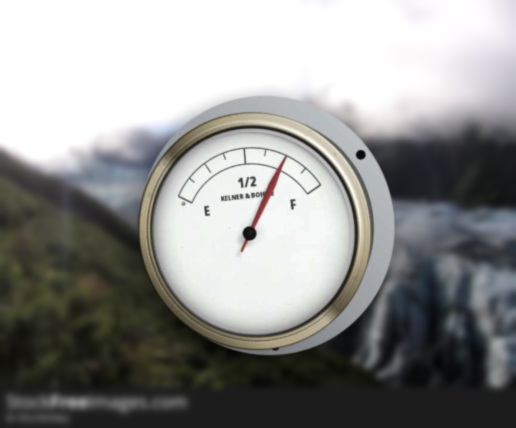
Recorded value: 0.75
